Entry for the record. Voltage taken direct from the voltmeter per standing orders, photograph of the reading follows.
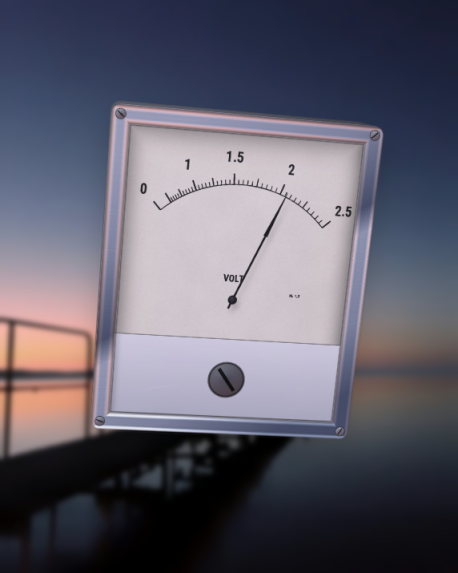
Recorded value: 2.05 V
